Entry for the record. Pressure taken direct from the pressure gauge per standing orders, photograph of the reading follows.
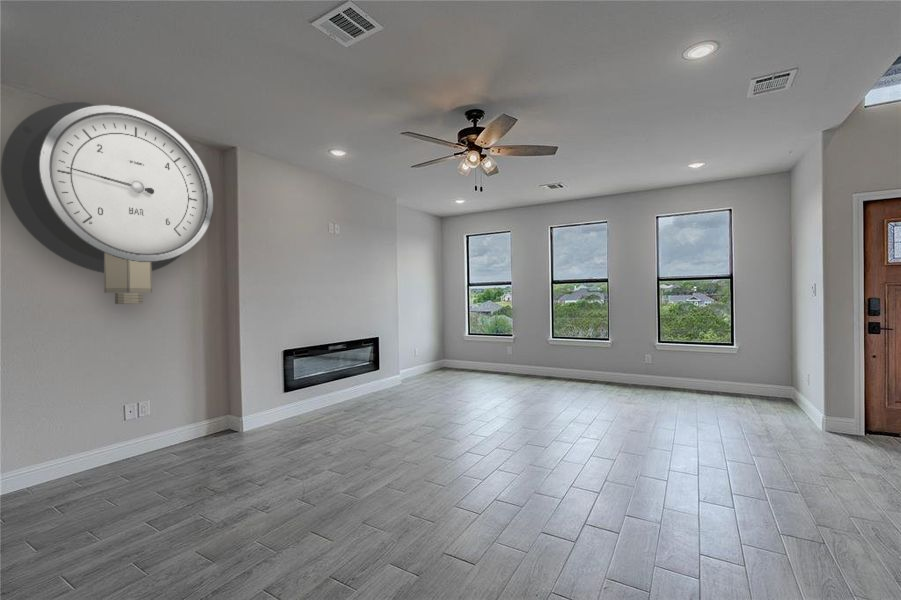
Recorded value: 1.1 bar
